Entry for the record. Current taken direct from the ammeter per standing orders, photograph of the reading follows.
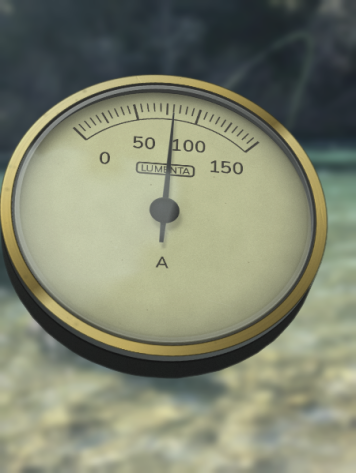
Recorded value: 80 A
